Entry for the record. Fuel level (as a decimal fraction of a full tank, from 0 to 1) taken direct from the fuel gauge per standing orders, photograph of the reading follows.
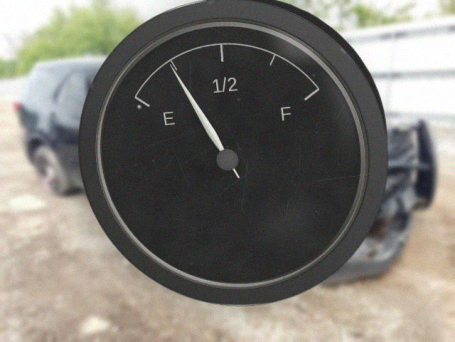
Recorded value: 0.25
